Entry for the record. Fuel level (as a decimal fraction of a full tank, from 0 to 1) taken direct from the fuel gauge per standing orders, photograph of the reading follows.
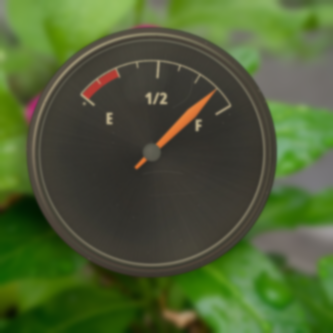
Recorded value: 0.875
